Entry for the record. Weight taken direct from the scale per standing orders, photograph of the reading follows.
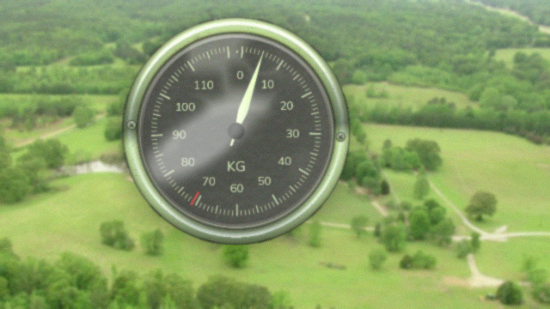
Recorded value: 5 kg
